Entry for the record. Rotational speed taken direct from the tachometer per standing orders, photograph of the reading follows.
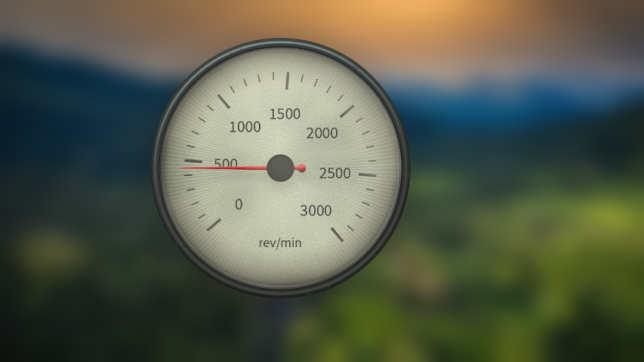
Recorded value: 450 rpm
